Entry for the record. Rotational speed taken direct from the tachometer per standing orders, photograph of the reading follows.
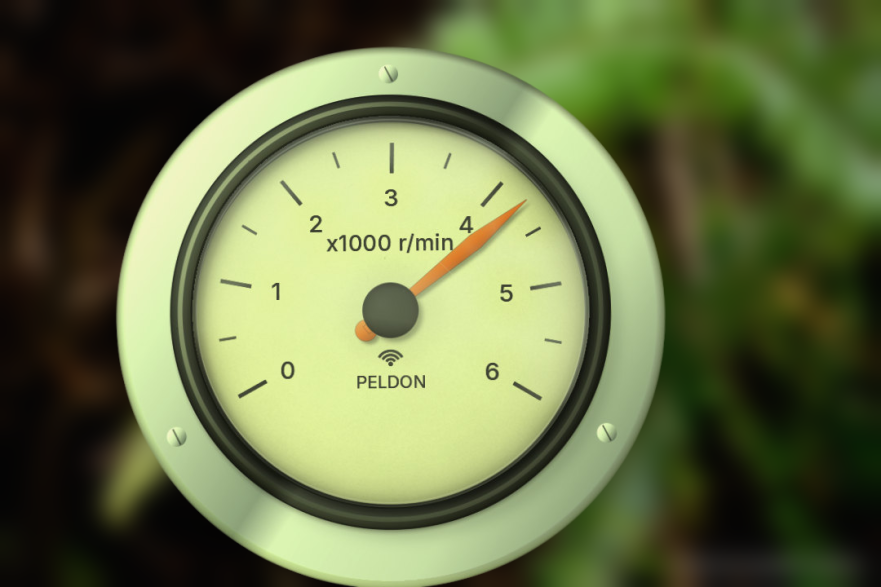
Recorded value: 4250 rpm
